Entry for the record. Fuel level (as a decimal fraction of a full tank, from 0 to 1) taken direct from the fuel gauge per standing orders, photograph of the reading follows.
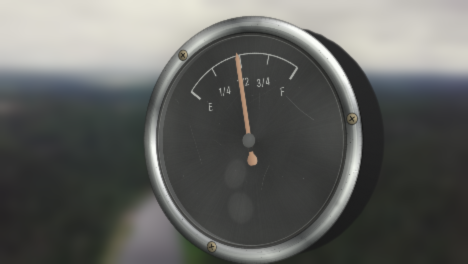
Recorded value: 0.5
